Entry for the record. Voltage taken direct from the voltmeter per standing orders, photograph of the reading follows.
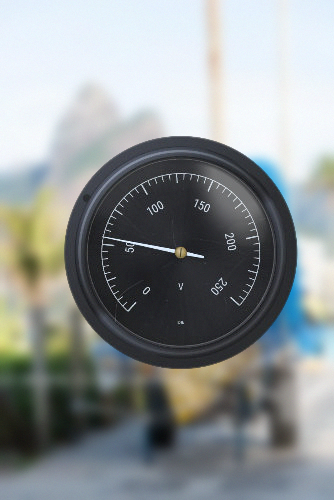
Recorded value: 55 V
